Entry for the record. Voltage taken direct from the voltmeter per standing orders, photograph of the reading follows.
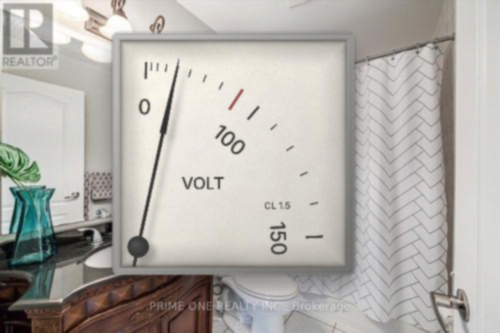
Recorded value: 50 V
